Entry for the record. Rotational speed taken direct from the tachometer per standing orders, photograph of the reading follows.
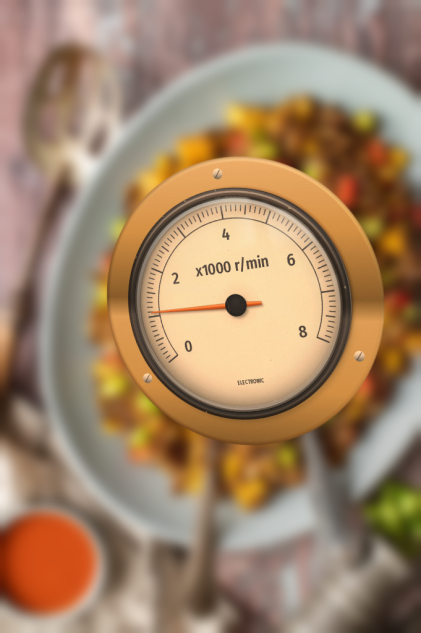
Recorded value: 1100 rpm
